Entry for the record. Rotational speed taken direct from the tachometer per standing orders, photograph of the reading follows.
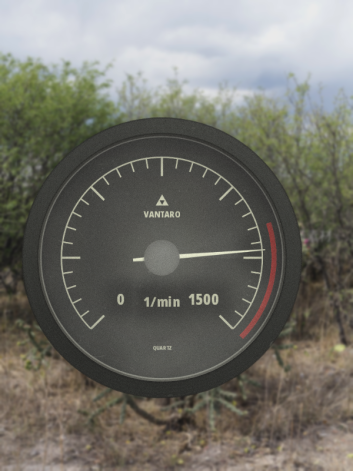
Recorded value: 1225 rpm
